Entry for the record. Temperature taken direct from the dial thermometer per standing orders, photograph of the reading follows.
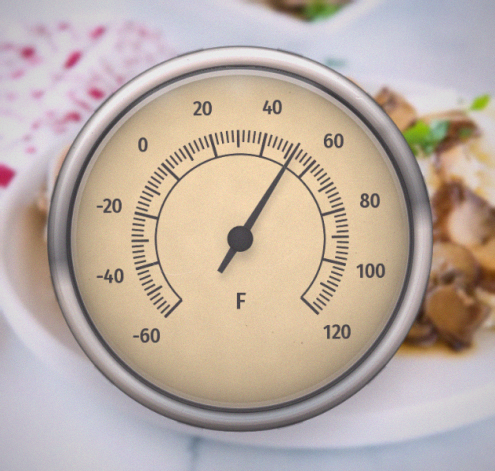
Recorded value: 52 °F
